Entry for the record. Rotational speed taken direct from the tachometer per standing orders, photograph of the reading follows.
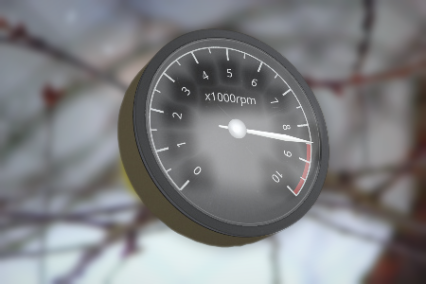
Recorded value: 8500 rpm
